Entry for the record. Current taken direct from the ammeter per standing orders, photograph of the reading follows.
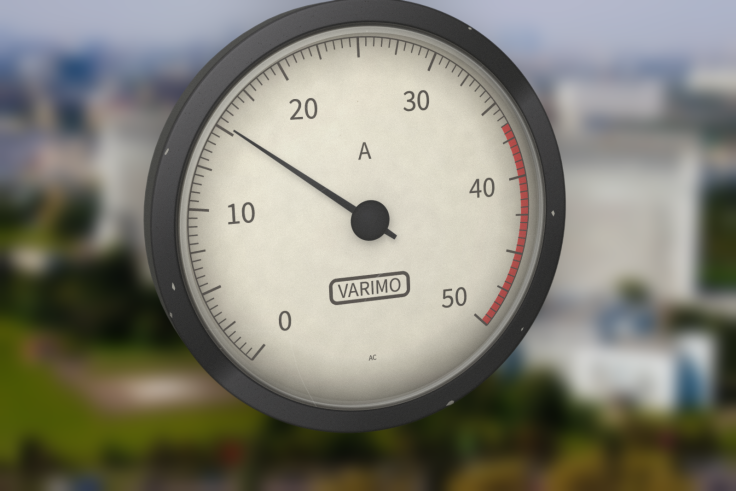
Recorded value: 15.25 A
